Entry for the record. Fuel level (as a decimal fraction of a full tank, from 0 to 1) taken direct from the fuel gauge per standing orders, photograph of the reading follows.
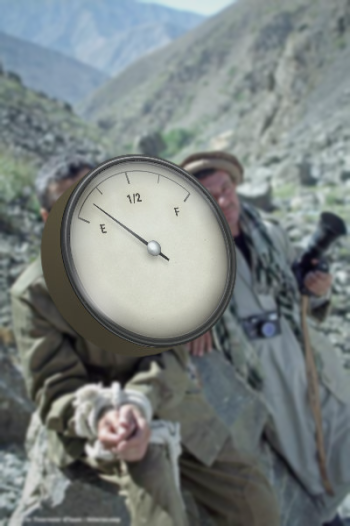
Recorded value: 0.125
